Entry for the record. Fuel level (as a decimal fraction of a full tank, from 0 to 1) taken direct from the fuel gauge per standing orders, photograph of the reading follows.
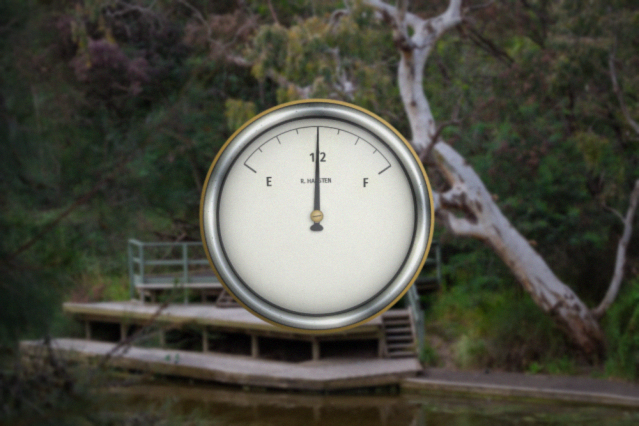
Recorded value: 0.5
